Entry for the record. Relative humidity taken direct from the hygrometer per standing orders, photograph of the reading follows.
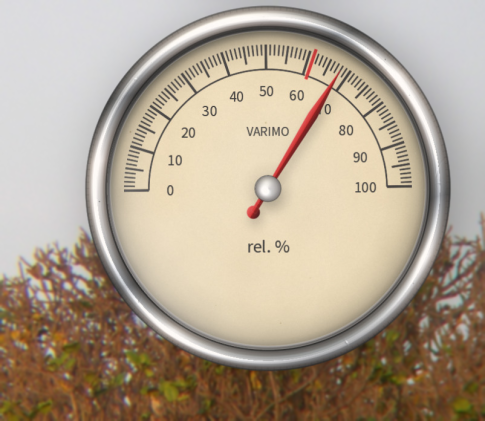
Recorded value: 68 %
